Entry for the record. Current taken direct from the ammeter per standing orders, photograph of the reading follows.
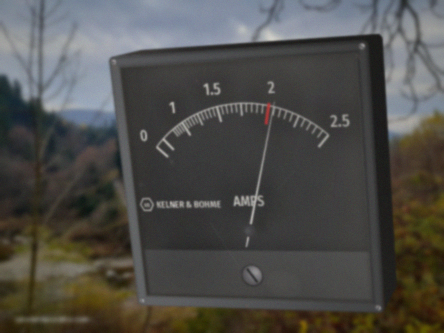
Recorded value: 2.05 A
